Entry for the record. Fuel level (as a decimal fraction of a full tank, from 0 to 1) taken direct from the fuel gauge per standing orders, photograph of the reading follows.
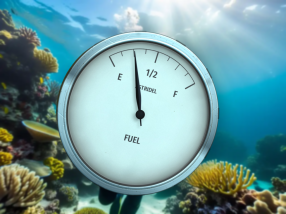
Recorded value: 0.25
